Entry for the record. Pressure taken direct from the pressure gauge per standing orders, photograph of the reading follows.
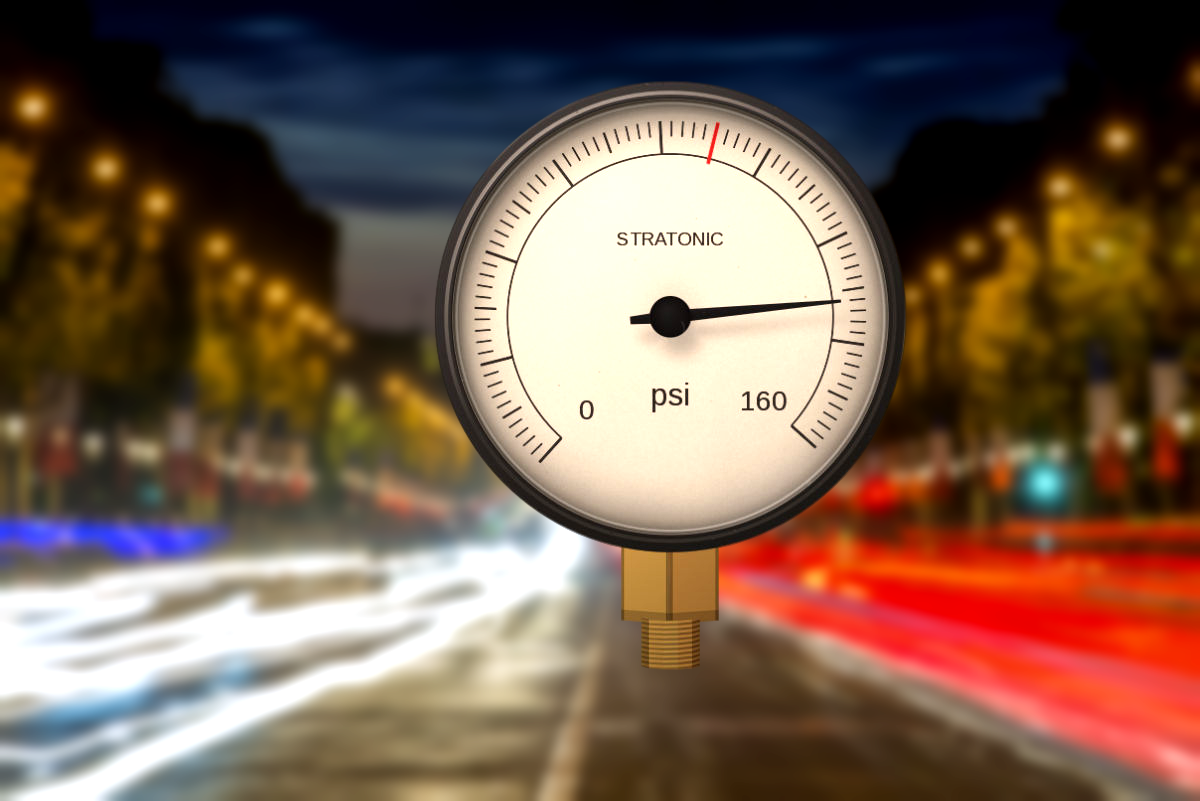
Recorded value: 132 psi
